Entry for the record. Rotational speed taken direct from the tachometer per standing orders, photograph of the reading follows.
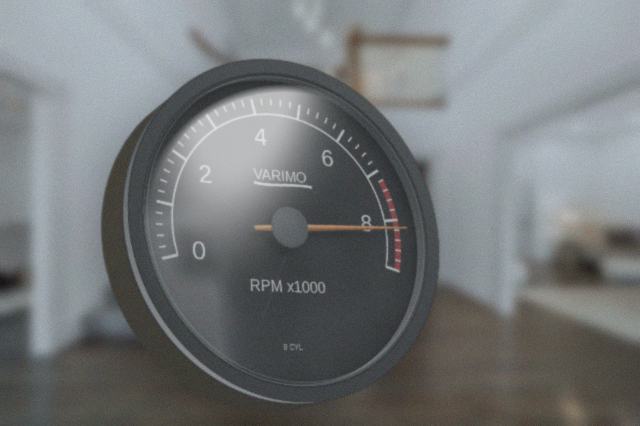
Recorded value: 8200 rpm
